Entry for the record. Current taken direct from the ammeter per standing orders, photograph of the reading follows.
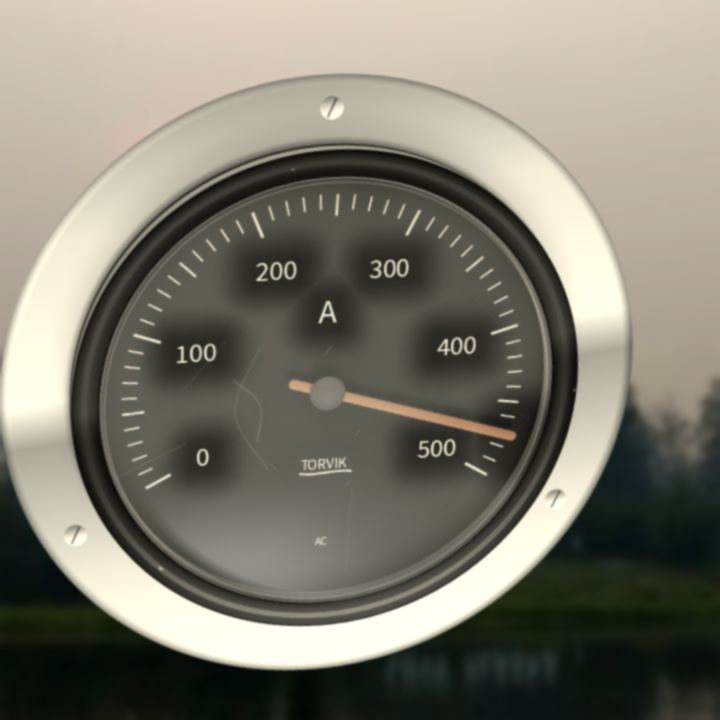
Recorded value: 470 A
